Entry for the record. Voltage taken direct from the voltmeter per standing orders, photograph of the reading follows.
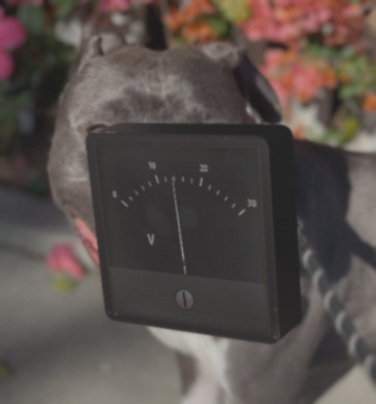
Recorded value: 14 V
